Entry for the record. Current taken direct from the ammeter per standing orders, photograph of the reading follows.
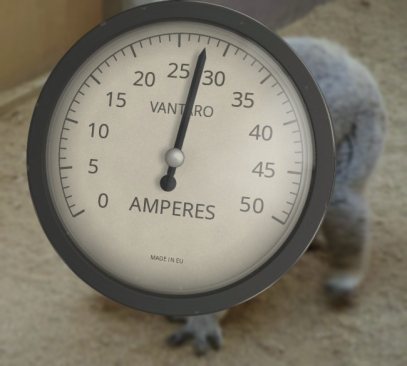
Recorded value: 28 A
